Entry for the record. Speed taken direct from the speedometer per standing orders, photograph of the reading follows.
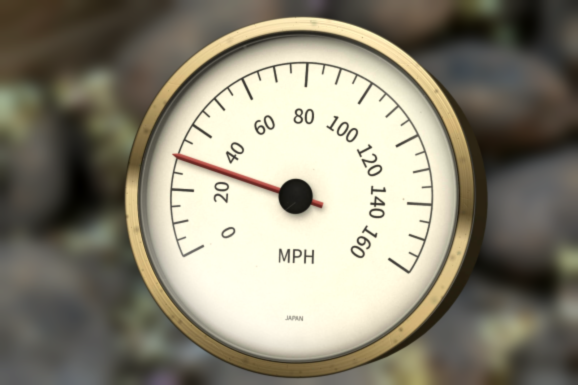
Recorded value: 30 mph
